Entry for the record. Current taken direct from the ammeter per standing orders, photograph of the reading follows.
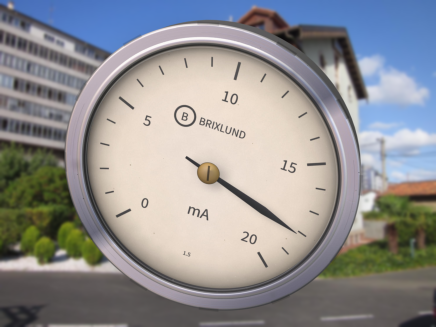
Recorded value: 18 mA
